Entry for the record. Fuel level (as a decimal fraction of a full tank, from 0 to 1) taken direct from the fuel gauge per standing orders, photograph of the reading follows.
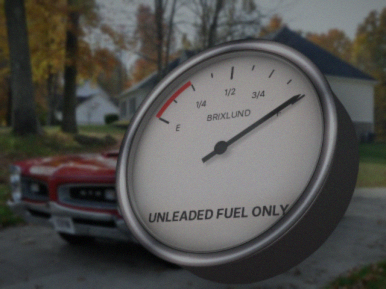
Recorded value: 1
